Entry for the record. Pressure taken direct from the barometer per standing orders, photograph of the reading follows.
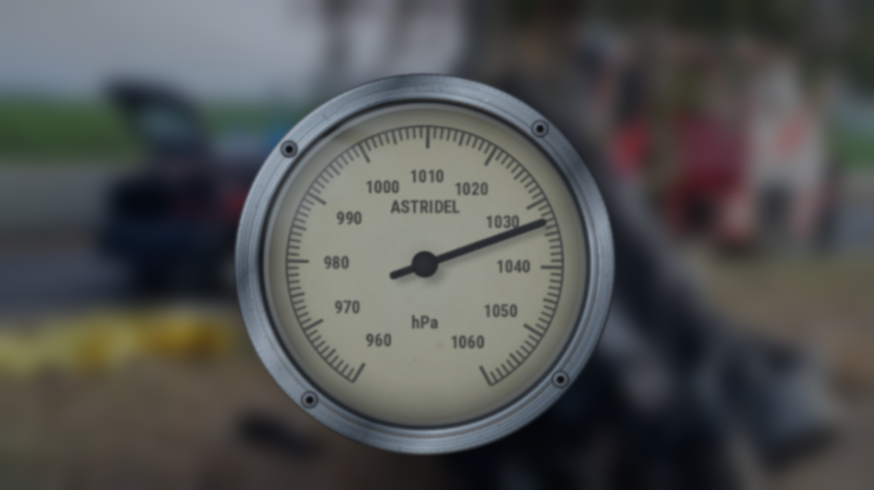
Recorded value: 1033 hPa
